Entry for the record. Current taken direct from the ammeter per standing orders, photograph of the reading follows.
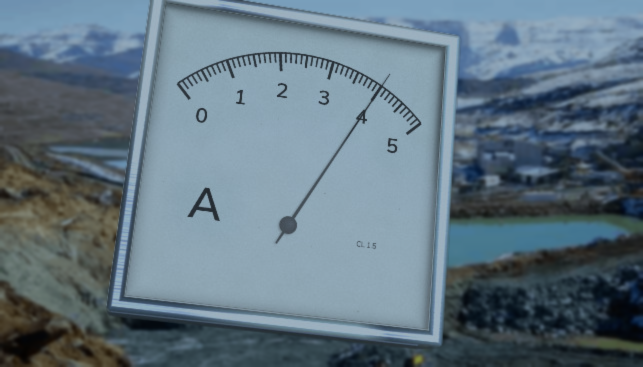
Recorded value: 4 A
